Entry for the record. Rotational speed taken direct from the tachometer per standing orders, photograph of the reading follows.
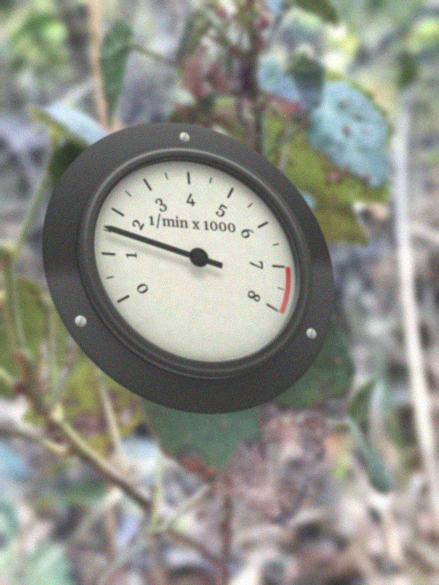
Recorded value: 1500 rpm
